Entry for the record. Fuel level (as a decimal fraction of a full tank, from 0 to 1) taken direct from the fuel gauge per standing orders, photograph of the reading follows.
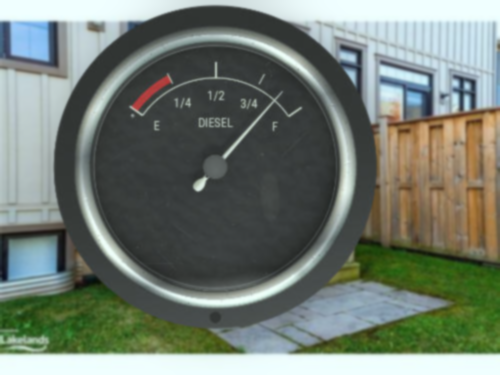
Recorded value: 0.875
